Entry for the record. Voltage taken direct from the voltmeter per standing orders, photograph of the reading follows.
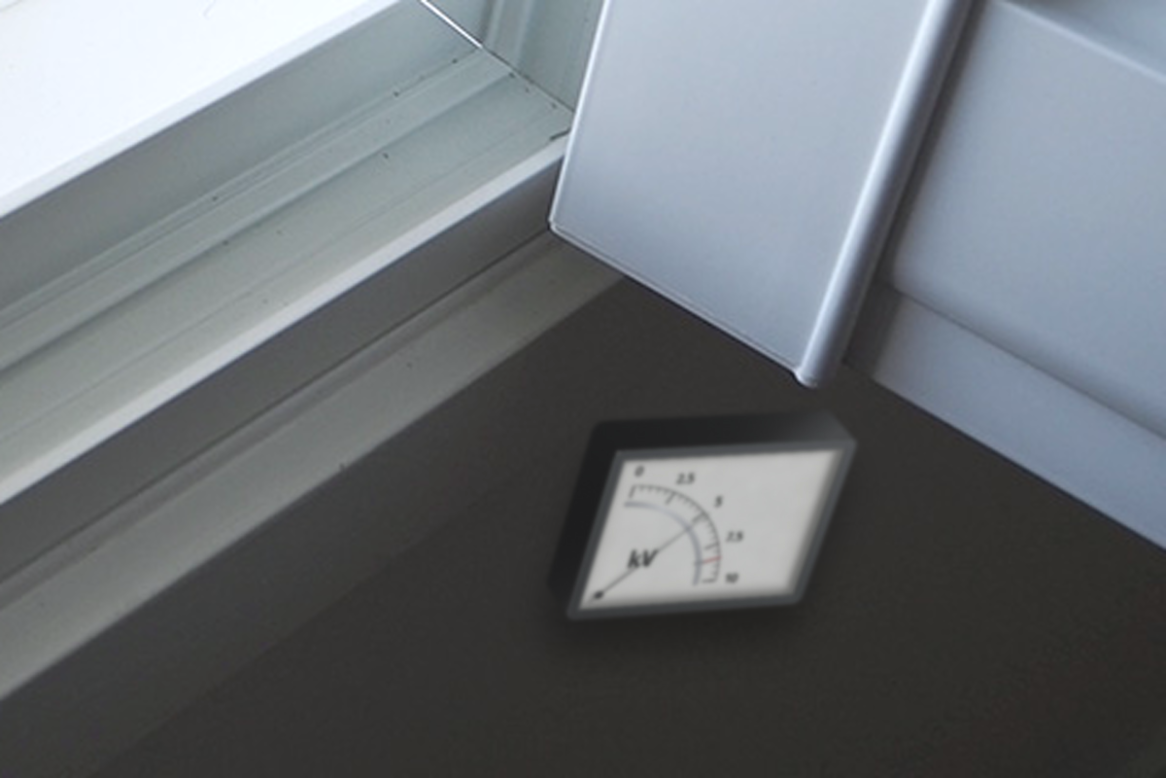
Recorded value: 5 kV
